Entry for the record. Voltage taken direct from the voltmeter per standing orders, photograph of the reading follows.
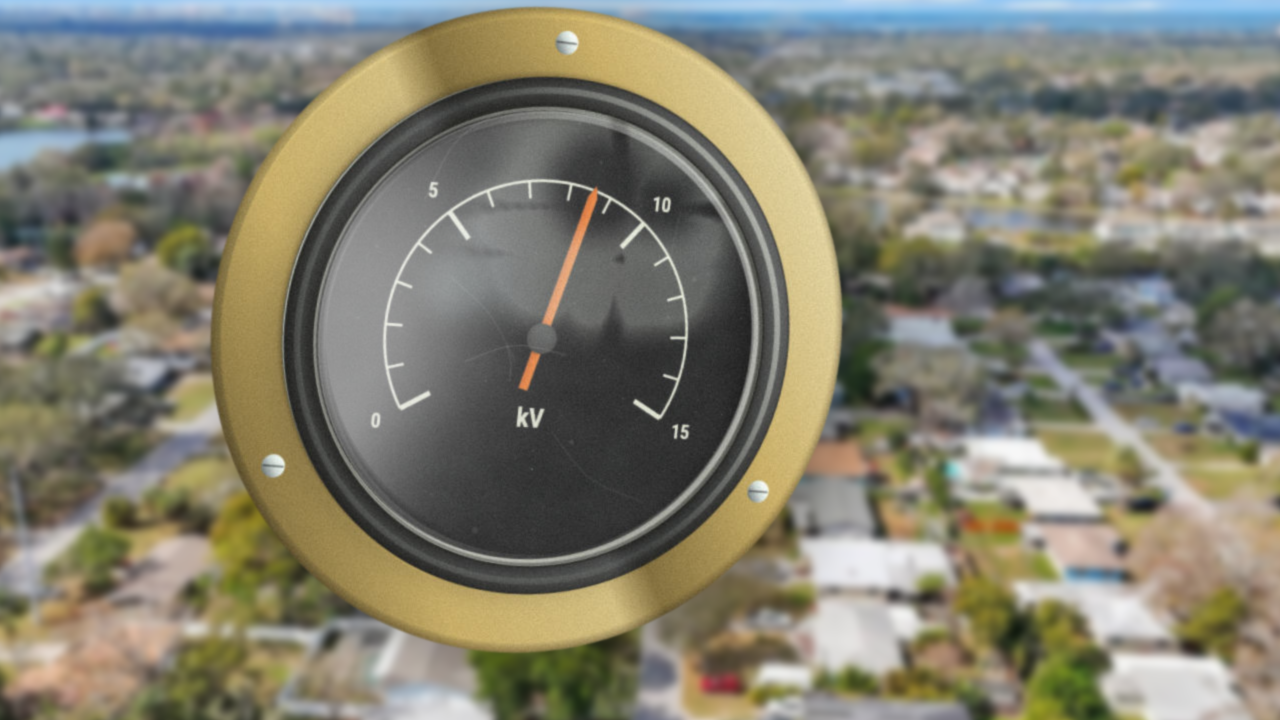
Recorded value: 8.5 kV
